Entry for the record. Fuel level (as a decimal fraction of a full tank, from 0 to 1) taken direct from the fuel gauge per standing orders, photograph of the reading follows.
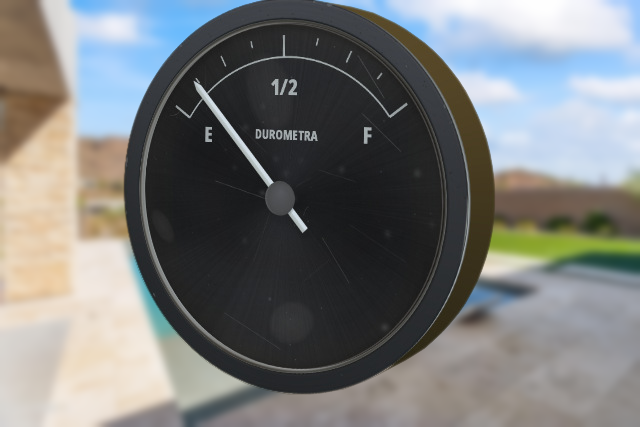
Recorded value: 0.125
